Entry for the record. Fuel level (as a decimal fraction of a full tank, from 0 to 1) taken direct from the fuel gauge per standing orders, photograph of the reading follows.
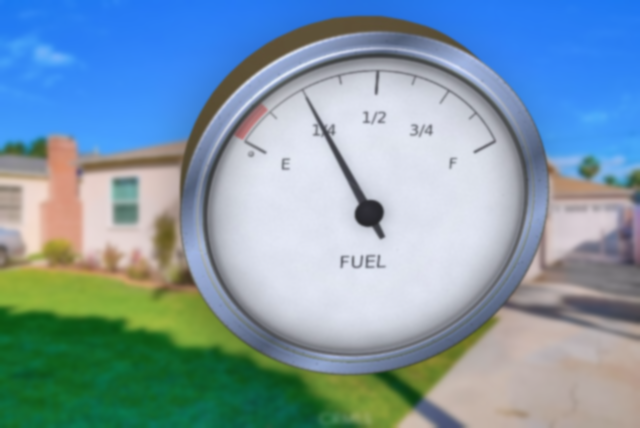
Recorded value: 0.25
